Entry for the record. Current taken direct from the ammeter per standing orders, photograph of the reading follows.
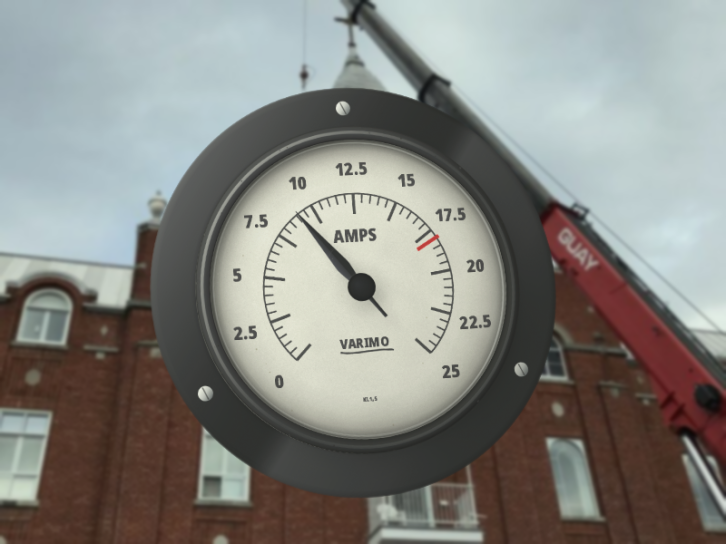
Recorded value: 9 A
